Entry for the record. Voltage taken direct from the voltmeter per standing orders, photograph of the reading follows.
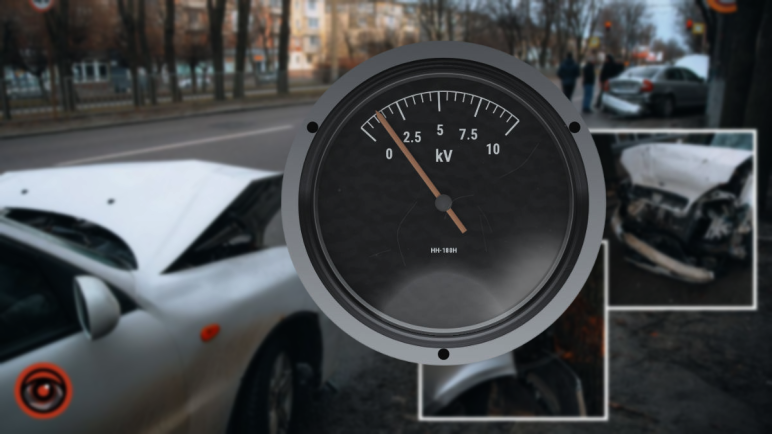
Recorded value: 1.25 kV
